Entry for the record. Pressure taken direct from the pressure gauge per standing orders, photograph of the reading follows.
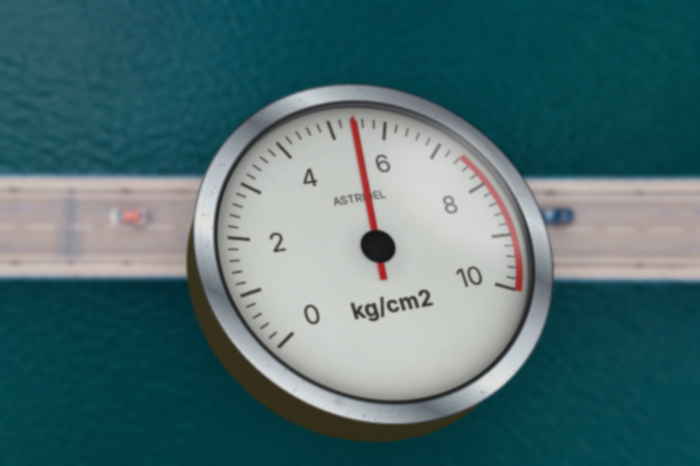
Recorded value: 5.4 kg/cm²
